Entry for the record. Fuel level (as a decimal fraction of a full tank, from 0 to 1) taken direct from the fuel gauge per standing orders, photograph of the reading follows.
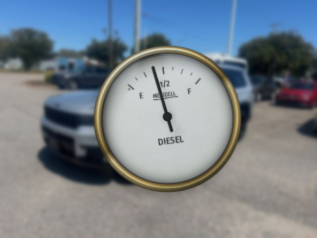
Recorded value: 0.375
